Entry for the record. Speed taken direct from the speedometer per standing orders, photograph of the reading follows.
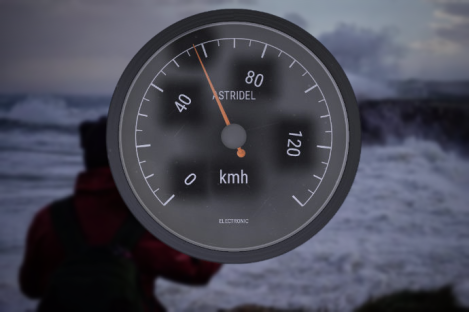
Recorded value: 57.5 km/h
